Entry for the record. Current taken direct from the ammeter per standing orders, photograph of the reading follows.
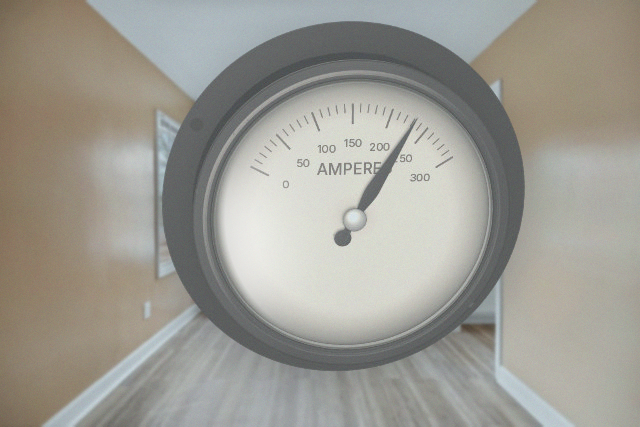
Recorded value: 230 A
